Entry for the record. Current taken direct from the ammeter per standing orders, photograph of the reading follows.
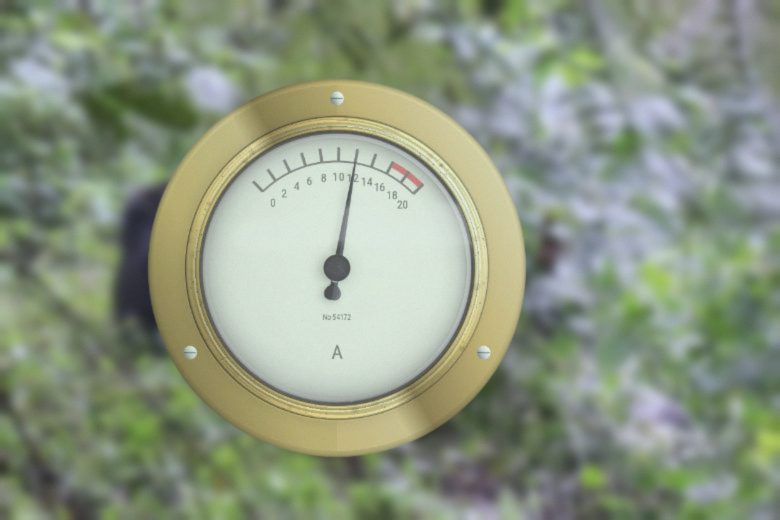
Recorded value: 12 A
